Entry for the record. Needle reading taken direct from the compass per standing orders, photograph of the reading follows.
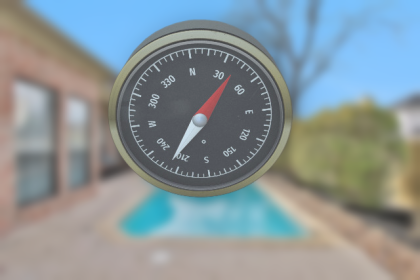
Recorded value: 40 °
